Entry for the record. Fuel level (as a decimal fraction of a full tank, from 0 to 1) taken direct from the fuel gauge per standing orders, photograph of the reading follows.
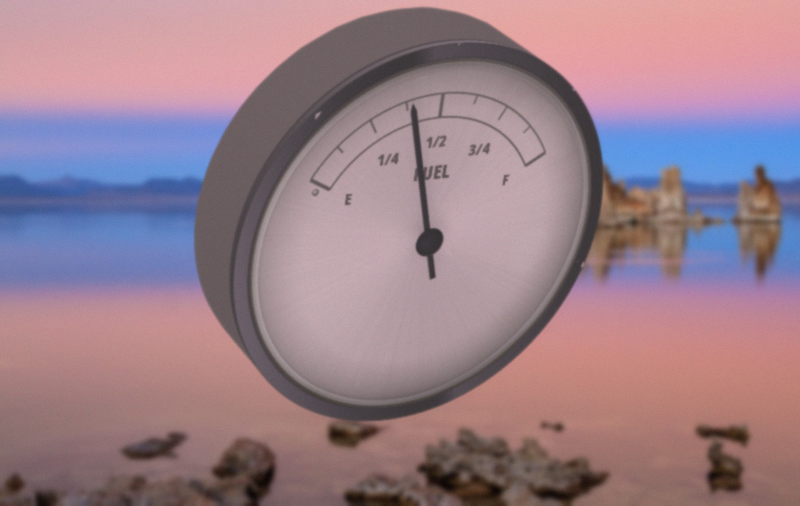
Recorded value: 0.375
